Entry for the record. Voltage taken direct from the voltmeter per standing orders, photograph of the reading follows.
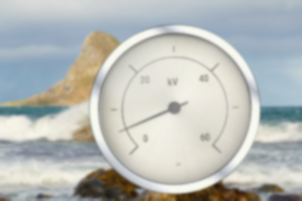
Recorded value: 5 kV
